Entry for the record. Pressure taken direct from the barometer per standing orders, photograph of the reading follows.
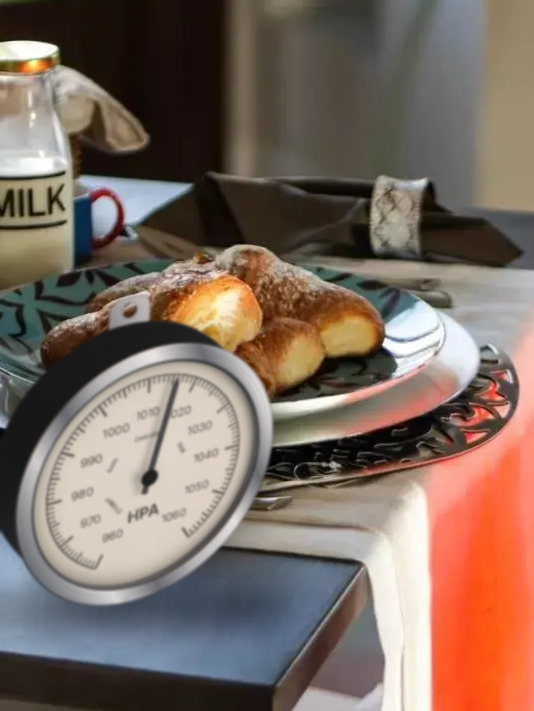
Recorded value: 1015 hPa
